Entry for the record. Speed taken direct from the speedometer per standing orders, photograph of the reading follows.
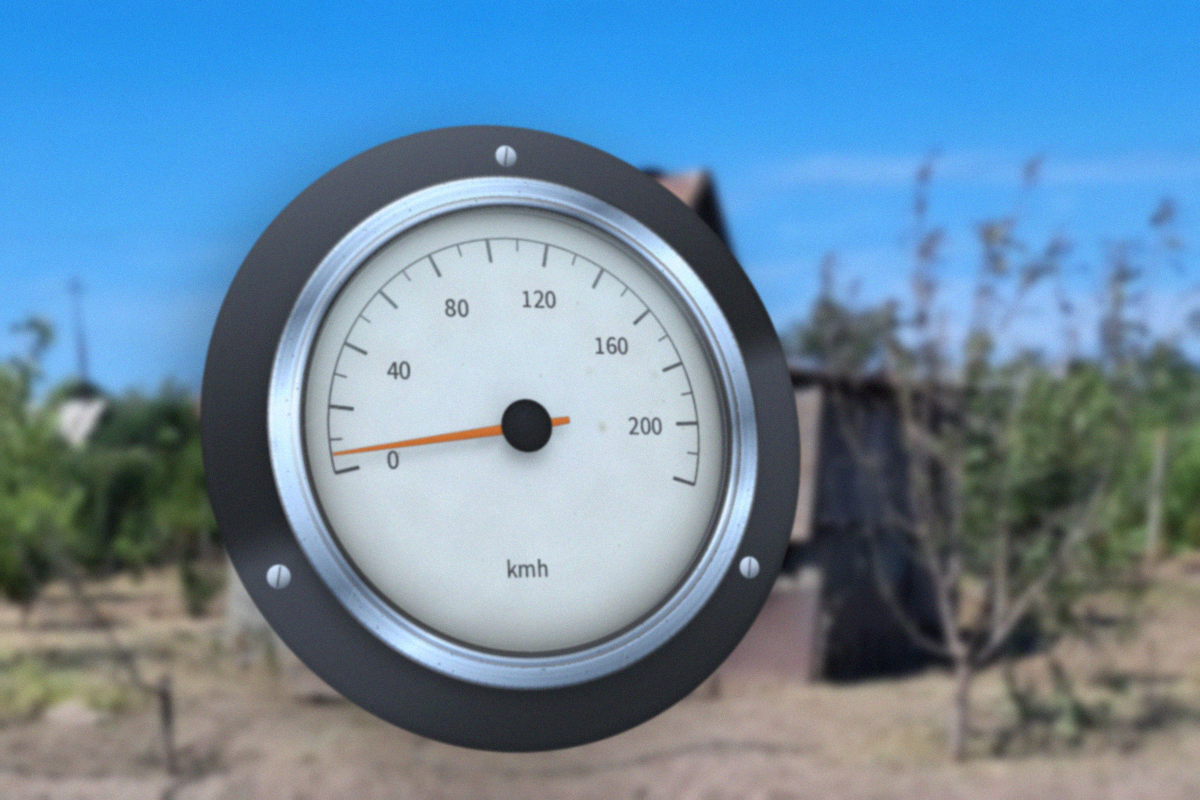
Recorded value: 5 km/h
